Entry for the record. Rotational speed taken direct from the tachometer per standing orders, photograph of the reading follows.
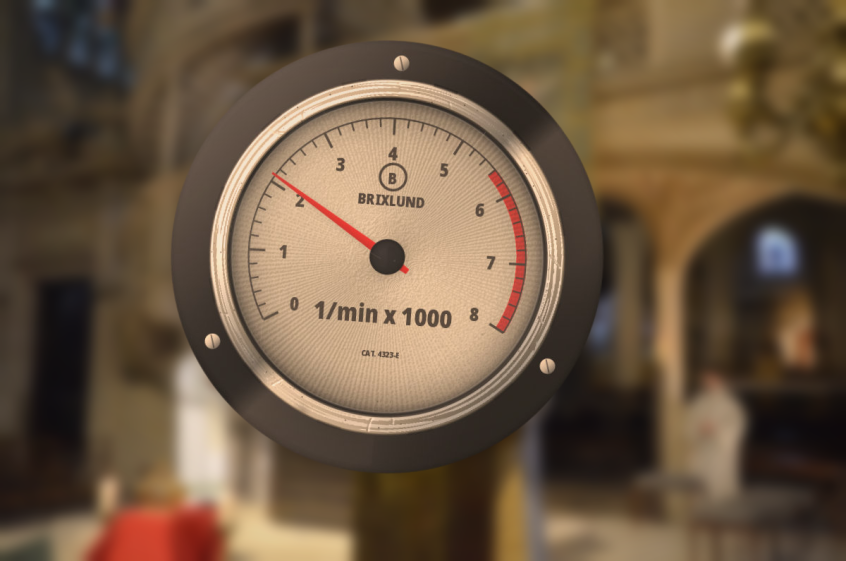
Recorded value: 2100 rpm
